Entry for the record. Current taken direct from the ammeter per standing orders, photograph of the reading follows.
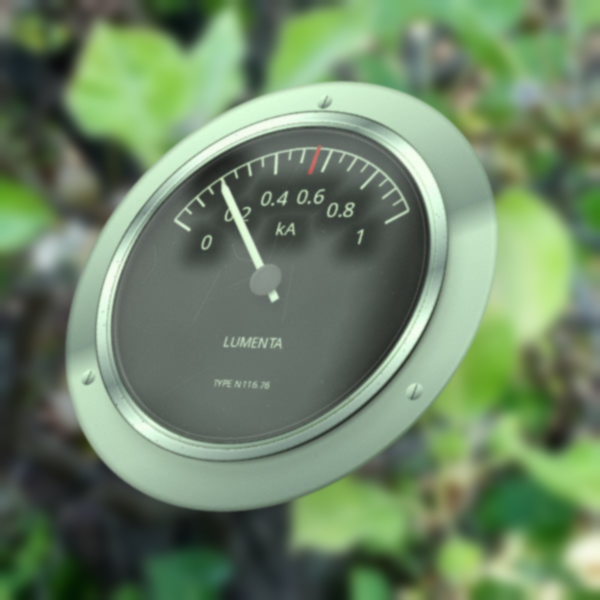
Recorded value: 0.2 kA
